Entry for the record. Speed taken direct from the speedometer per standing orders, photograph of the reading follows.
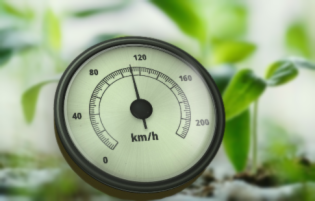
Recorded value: 110 km/h
